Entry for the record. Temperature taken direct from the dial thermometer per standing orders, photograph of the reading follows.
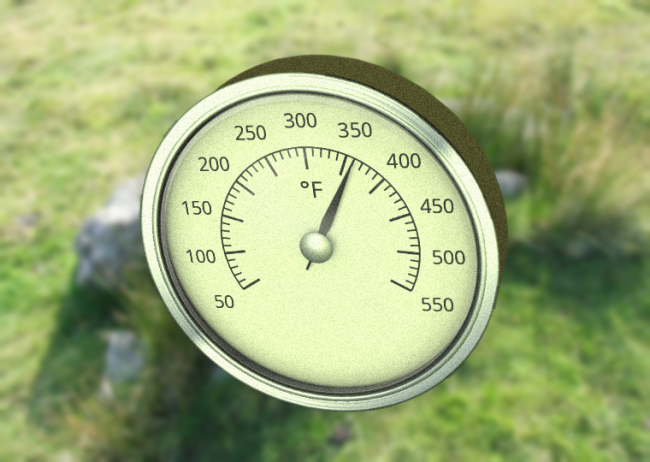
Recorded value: 360 °F
